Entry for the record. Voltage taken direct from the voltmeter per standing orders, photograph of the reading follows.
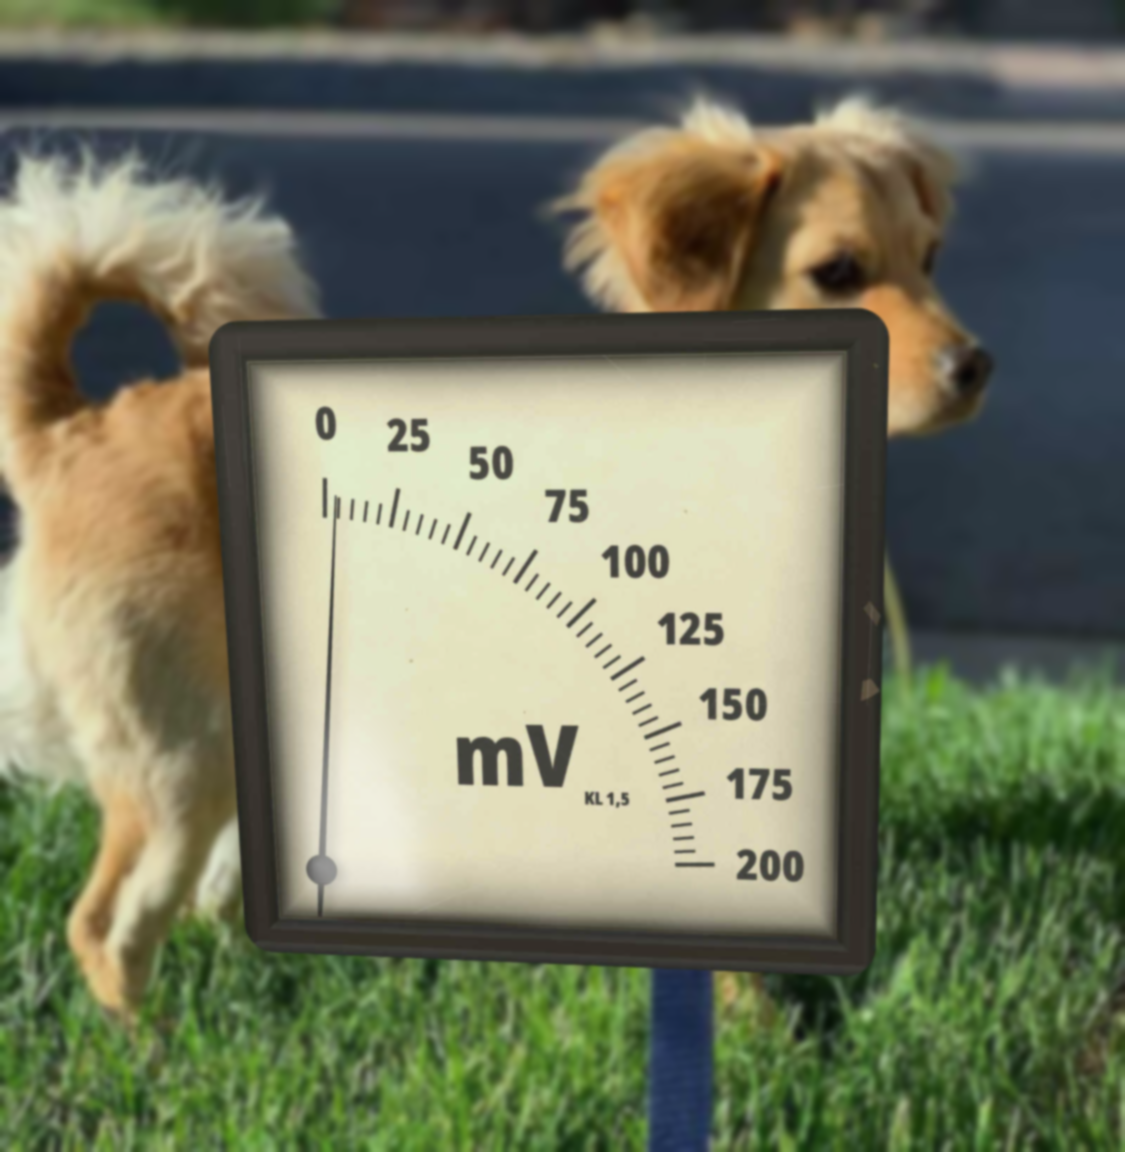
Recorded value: 5 mV
